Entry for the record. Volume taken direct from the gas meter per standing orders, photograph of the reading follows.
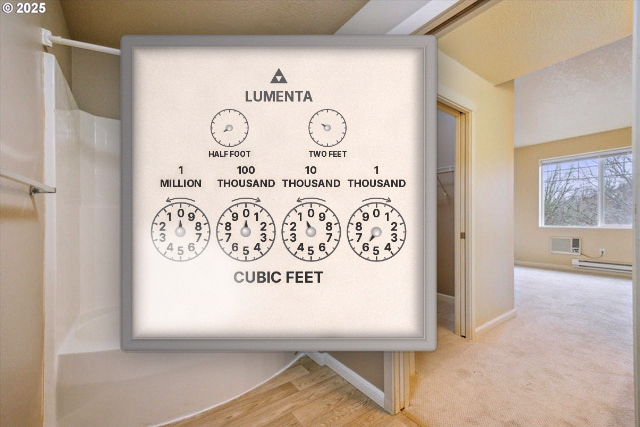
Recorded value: 600 ft³
